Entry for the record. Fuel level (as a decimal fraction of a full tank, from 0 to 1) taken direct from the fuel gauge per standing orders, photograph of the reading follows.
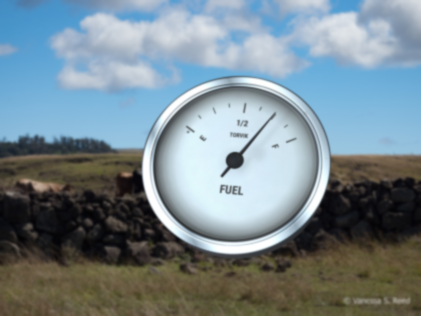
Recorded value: 0.75
